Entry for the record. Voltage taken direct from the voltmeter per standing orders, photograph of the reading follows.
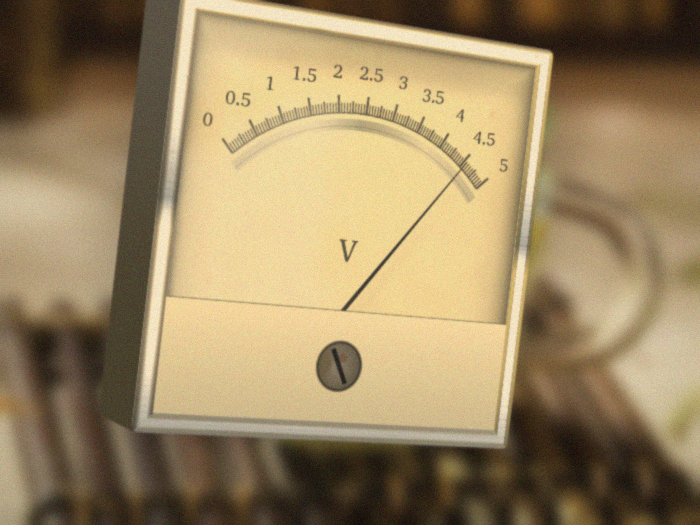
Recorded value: 4.5 V
